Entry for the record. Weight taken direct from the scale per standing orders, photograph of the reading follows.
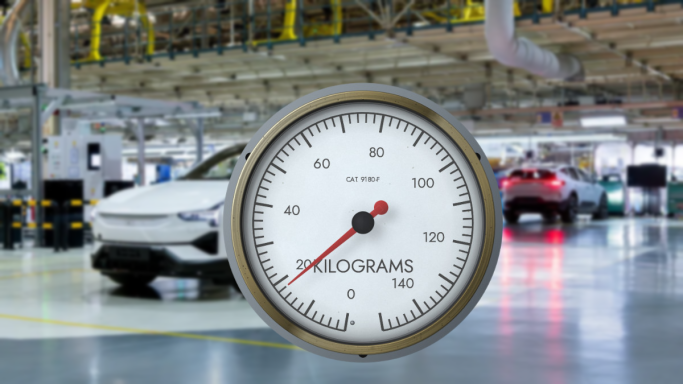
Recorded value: 18 kg
